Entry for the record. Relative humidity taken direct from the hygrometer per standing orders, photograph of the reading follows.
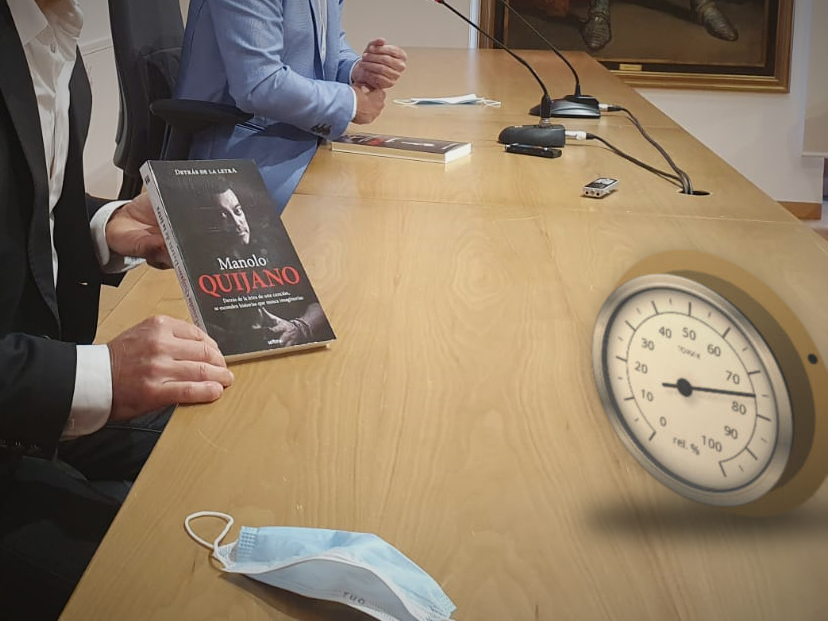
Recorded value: 75 %
